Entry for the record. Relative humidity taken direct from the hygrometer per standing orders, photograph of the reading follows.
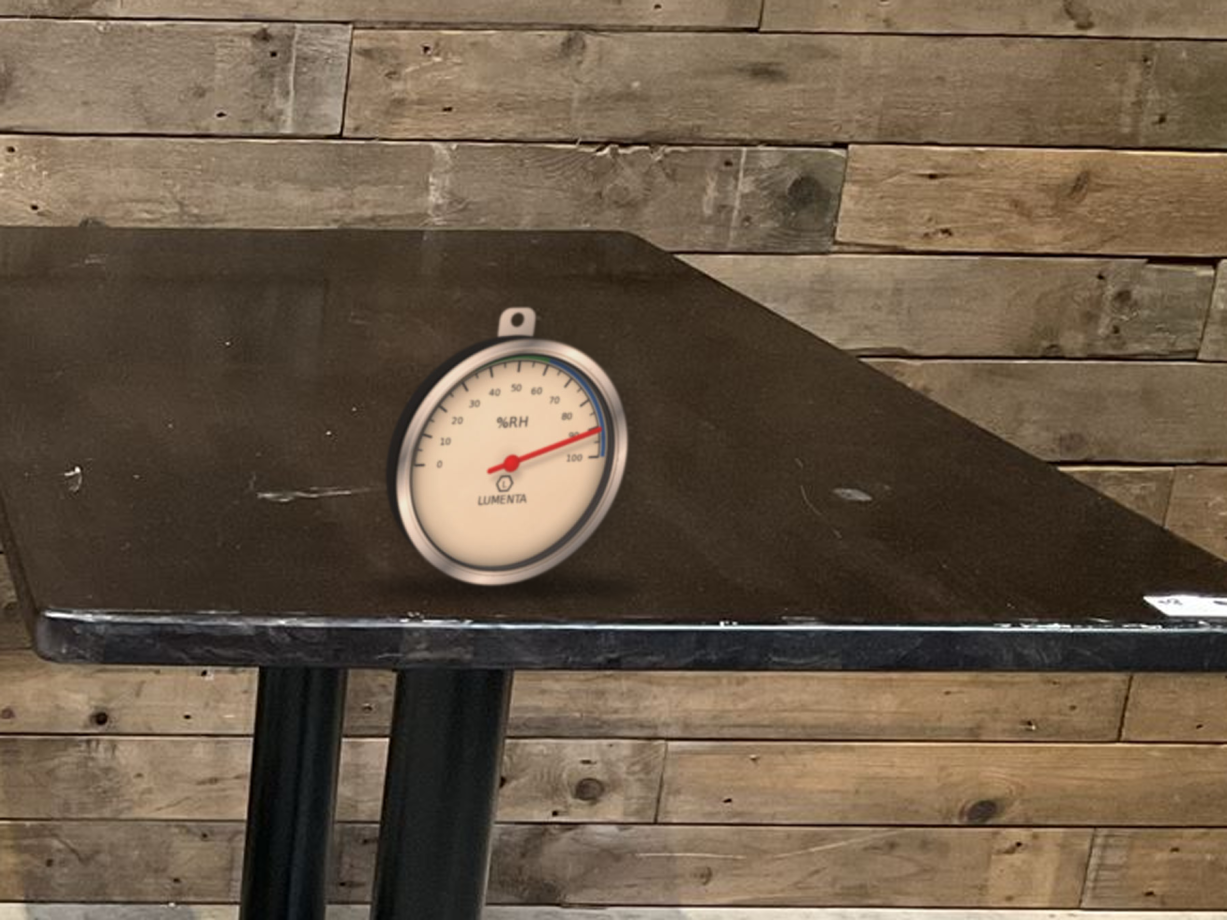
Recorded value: 90 %
